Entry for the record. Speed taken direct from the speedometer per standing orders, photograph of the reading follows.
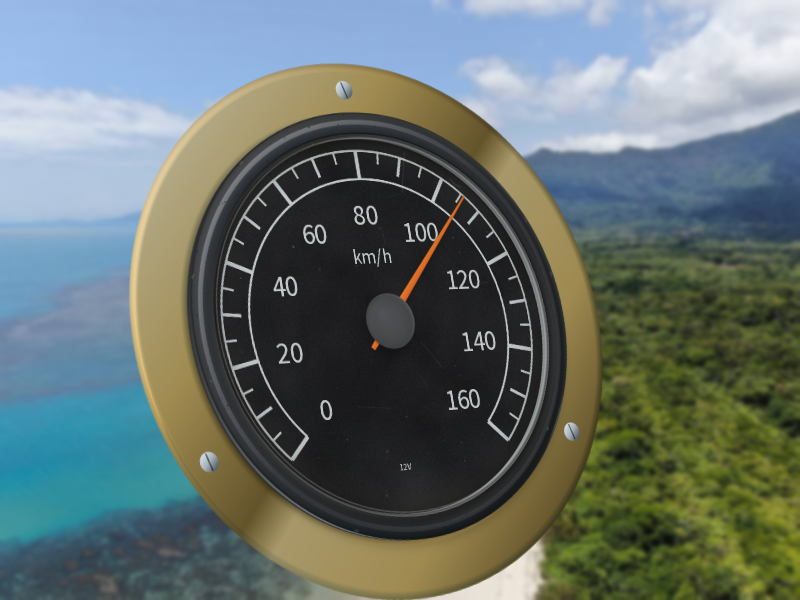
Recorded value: 105 km/h
